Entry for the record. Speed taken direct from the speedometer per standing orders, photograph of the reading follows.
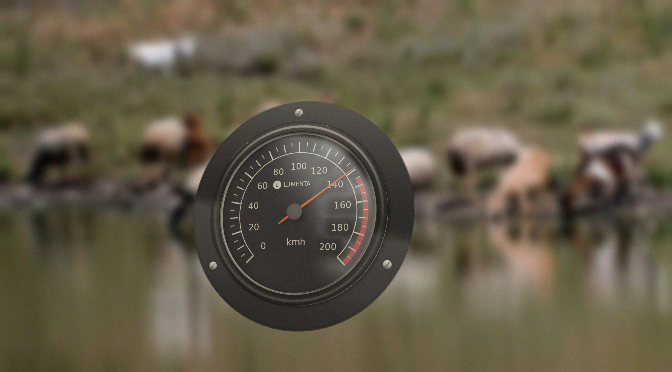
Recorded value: 140 km/h
